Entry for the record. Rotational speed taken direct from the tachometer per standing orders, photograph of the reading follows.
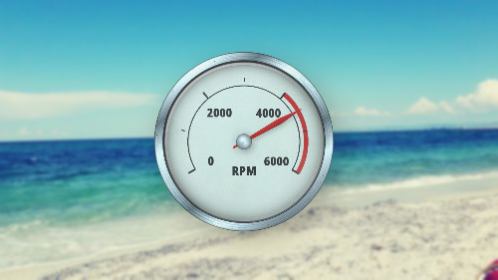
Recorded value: 4500 rpm
